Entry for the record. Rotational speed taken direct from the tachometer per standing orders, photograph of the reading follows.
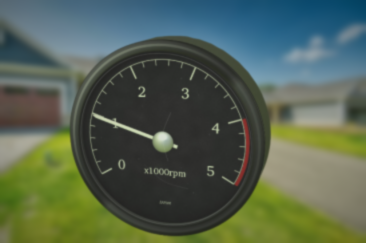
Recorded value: 1000 rpm
